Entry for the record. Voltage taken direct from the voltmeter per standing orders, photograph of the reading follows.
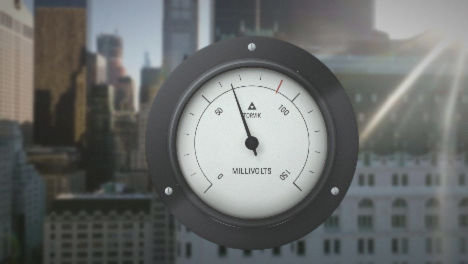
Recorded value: 65 mV
